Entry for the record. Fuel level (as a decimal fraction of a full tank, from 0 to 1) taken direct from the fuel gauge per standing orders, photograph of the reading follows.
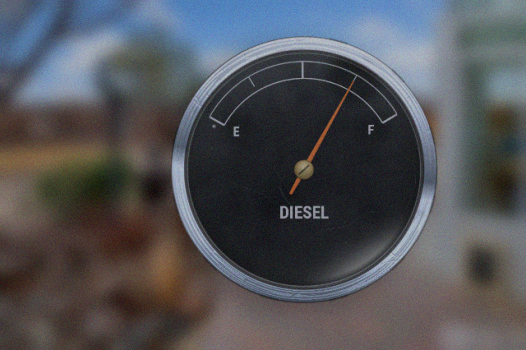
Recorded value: 0.75
